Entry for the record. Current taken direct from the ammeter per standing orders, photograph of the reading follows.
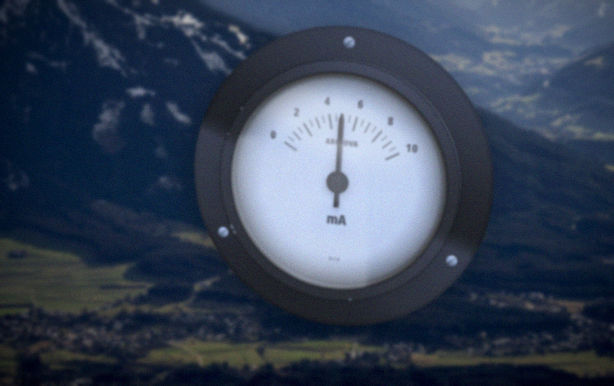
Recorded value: 5 mA
